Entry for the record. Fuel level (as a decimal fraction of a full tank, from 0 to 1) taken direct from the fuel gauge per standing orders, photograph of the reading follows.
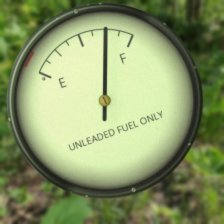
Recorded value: 0.75
